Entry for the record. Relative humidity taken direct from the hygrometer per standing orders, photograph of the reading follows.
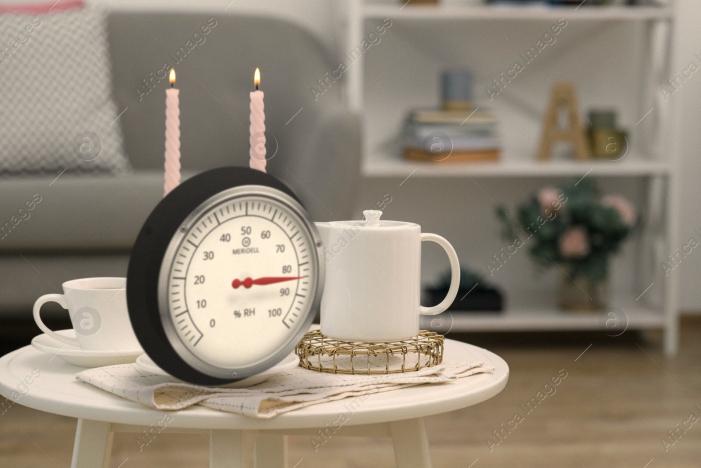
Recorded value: 84 %
